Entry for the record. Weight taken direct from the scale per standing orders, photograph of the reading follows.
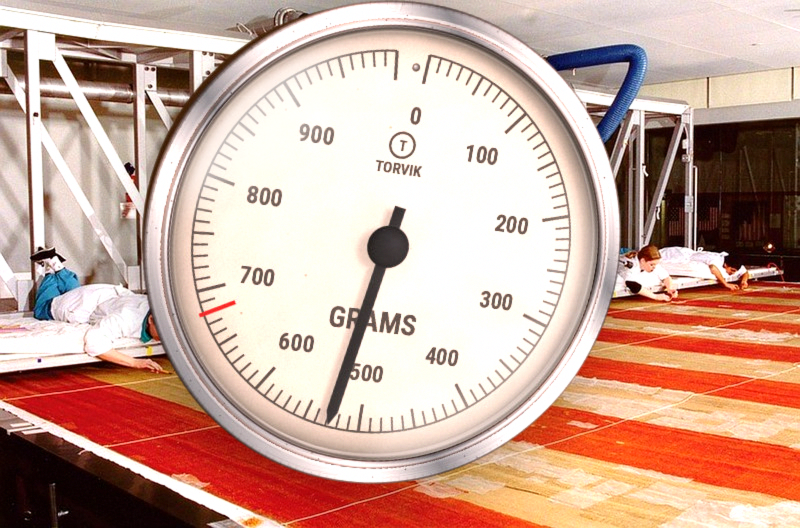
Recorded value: 530 g
